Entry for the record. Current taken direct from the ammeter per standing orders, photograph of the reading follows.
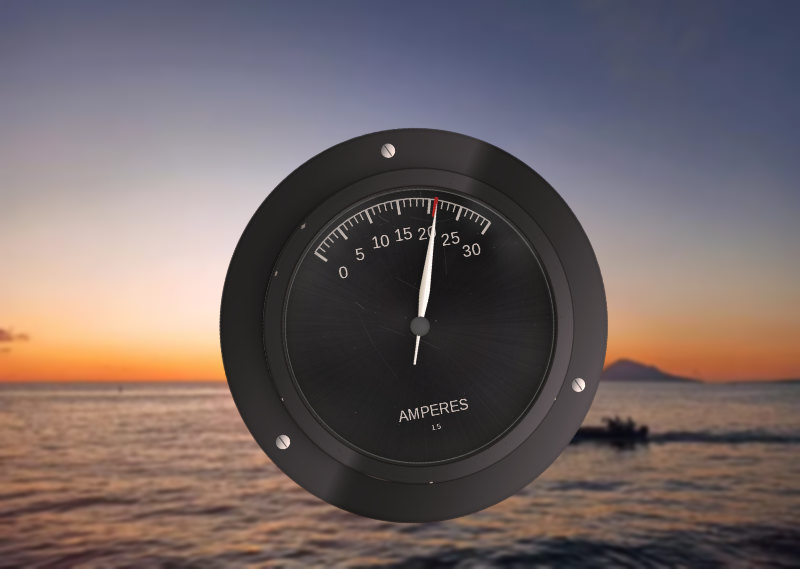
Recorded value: 21 A
